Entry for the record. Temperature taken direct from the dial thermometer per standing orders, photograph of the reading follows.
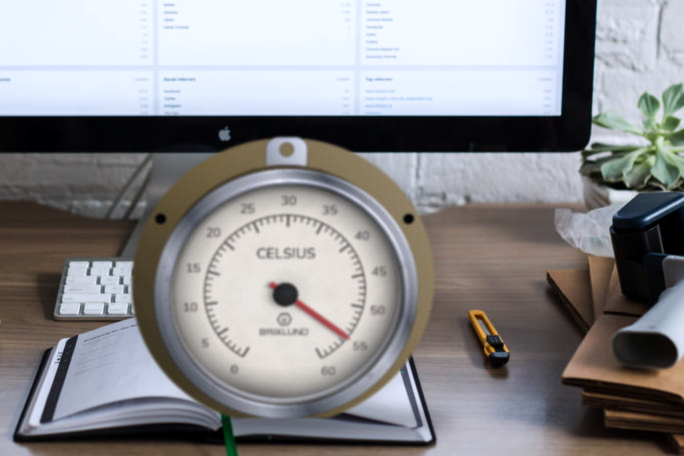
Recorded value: 55 °C
